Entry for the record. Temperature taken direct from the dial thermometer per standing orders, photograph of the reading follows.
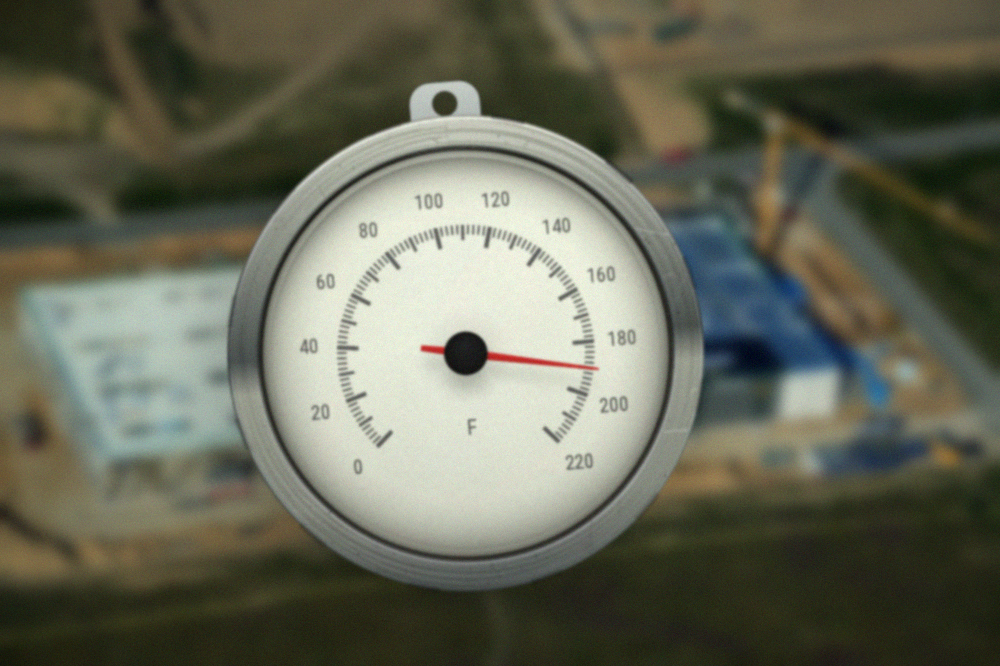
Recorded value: 190 °F
